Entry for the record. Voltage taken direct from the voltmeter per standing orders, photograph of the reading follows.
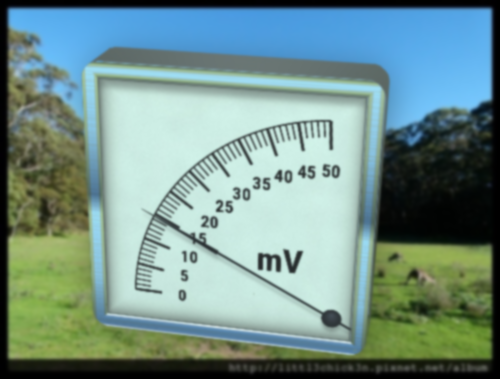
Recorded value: 15 mV
